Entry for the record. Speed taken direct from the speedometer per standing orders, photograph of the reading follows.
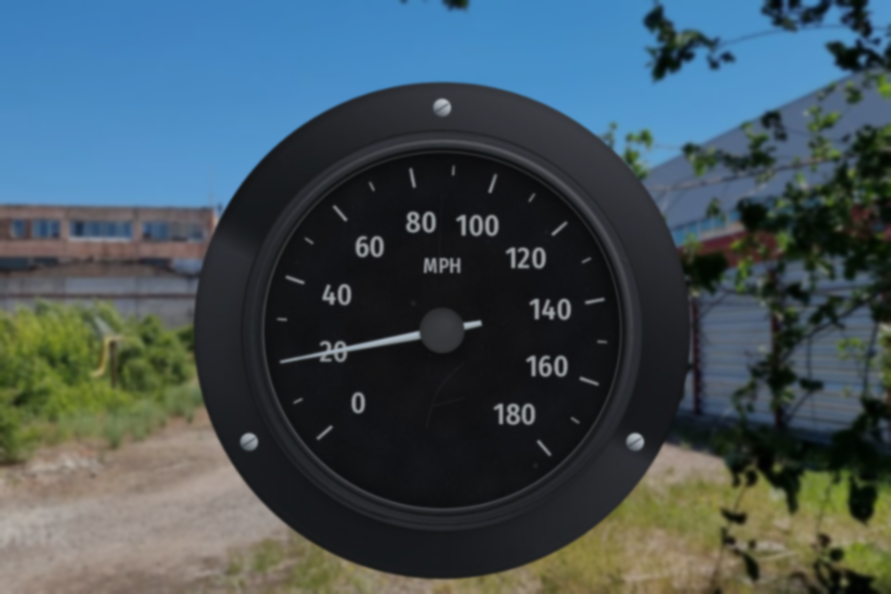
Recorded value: 20 mph
